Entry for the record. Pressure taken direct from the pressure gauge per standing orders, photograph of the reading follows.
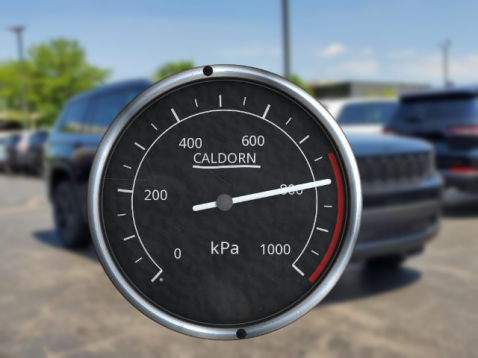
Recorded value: 800 kPa
